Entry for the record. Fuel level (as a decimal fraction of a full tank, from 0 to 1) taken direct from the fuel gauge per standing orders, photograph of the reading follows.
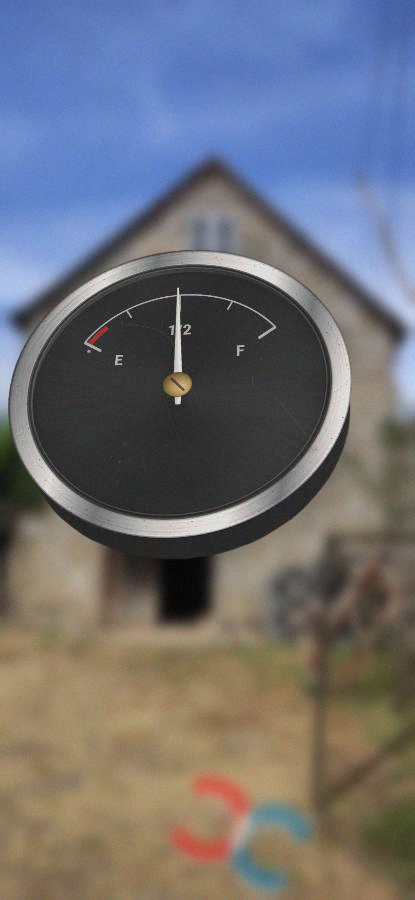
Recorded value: 0.5
